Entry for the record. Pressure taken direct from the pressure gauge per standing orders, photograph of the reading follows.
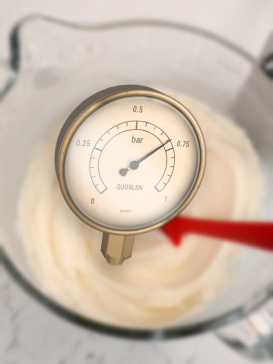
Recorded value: 0.7 bar
